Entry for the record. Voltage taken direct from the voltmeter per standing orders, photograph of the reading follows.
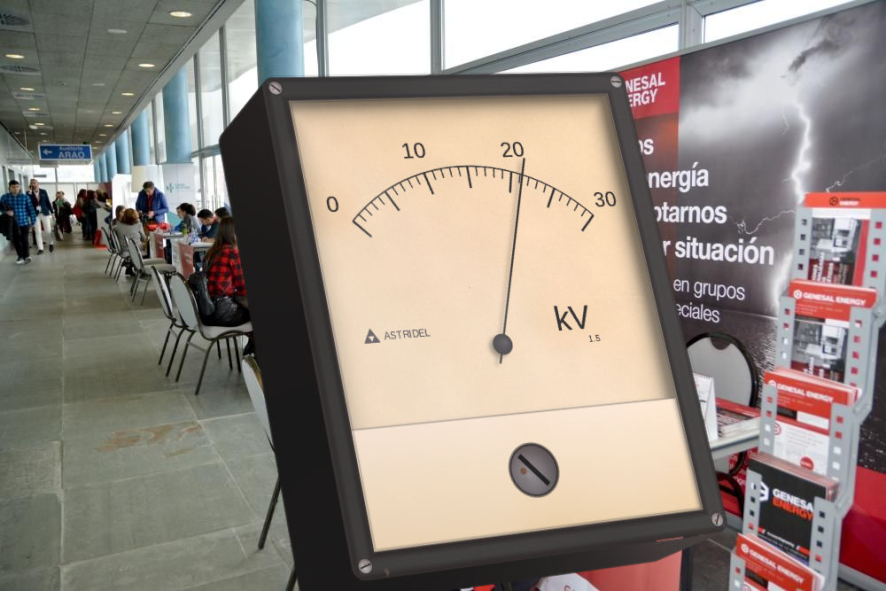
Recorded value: 21 kV
